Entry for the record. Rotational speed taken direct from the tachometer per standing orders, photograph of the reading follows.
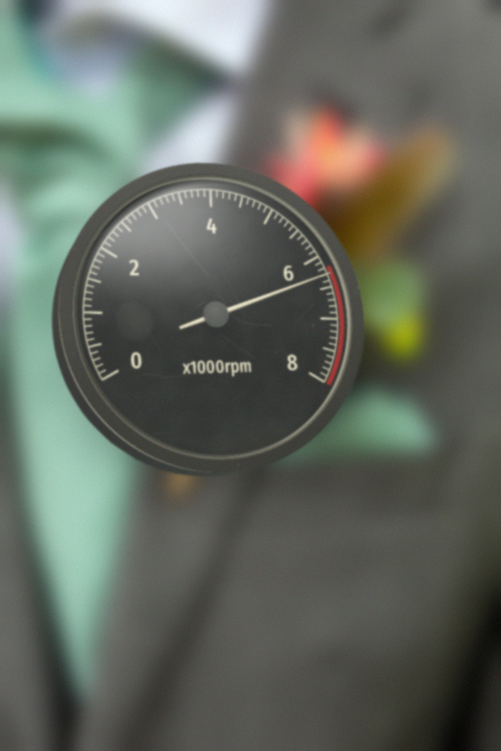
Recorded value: 6300 rpm
